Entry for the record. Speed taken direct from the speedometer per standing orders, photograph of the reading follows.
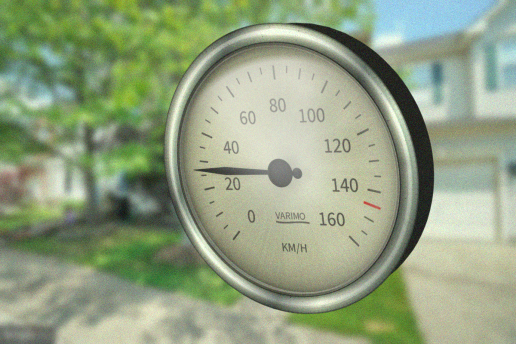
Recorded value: 27.5 km/h
